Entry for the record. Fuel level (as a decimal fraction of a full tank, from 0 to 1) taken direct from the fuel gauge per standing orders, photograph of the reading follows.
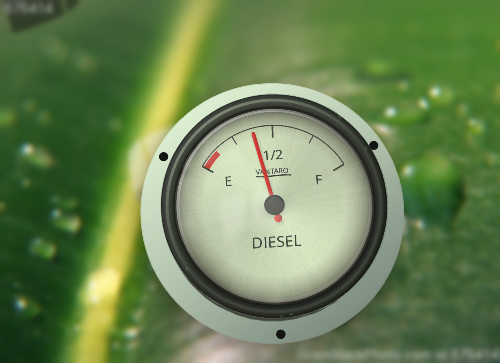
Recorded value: 0.375
